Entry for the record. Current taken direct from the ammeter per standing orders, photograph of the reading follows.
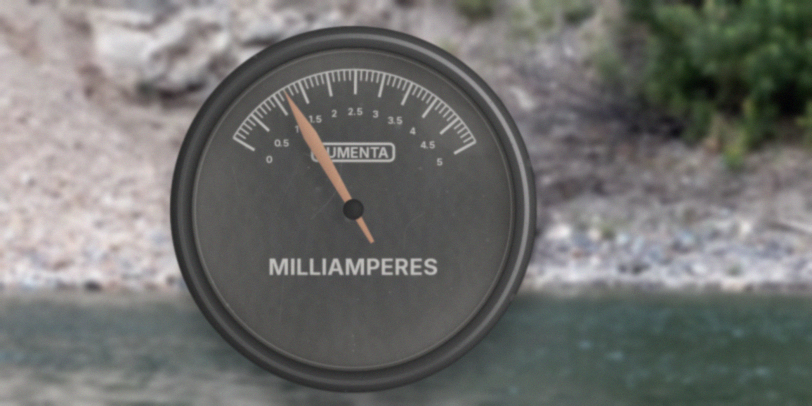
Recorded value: 1.2 mA
